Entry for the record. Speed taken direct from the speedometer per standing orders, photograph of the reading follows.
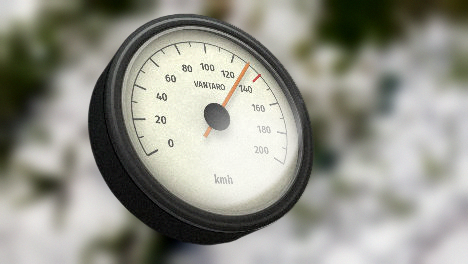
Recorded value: 130 km/h
